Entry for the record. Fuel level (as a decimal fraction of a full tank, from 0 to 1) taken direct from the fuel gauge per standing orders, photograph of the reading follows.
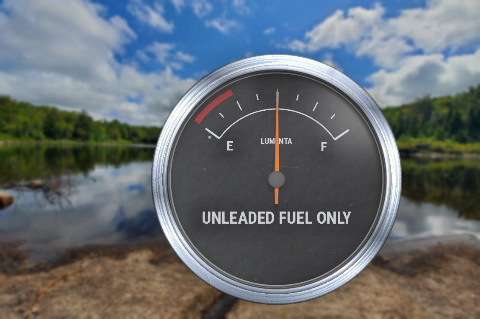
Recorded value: 0.5
